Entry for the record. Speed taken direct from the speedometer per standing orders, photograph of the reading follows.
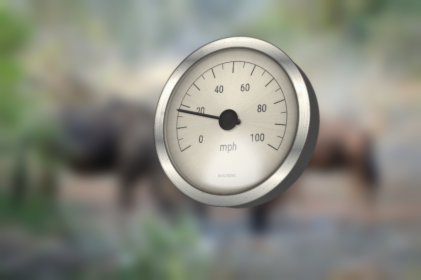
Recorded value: 17.5 mph
